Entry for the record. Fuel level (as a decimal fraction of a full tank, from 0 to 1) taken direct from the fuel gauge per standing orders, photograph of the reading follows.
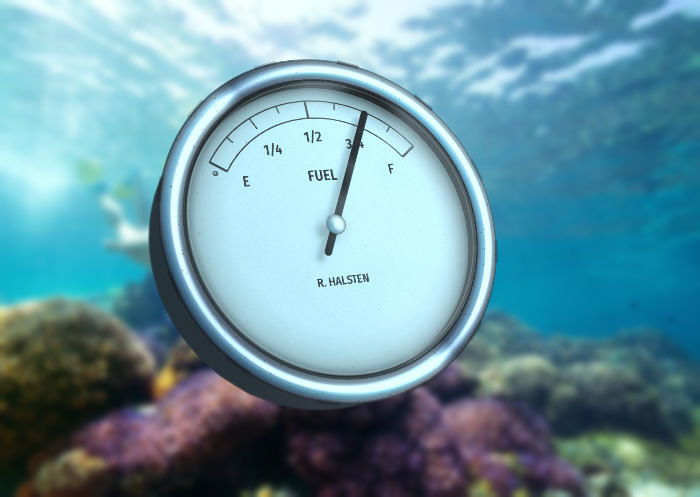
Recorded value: 0.75
